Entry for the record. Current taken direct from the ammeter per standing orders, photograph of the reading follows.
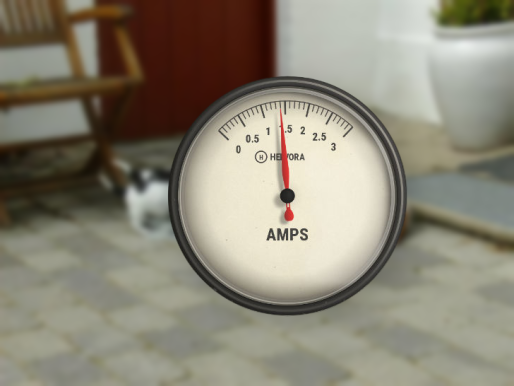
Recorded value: 1.4 A
